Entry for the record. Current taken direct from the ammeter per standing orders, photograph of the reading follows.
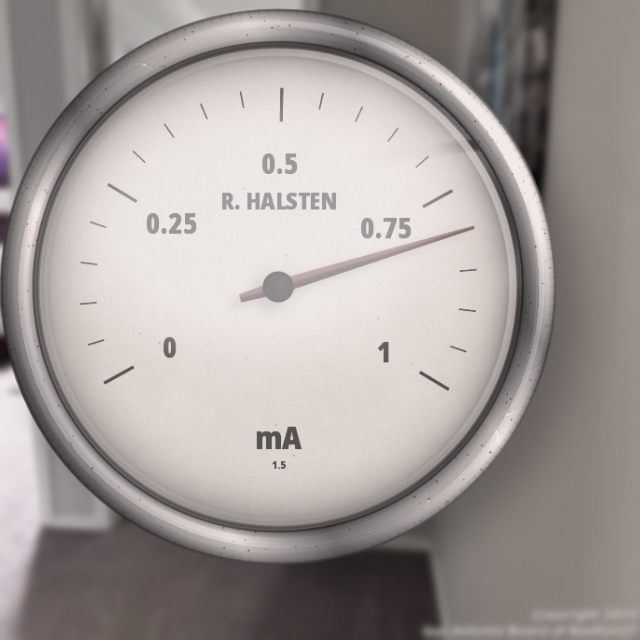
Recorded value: 0.8 mA
